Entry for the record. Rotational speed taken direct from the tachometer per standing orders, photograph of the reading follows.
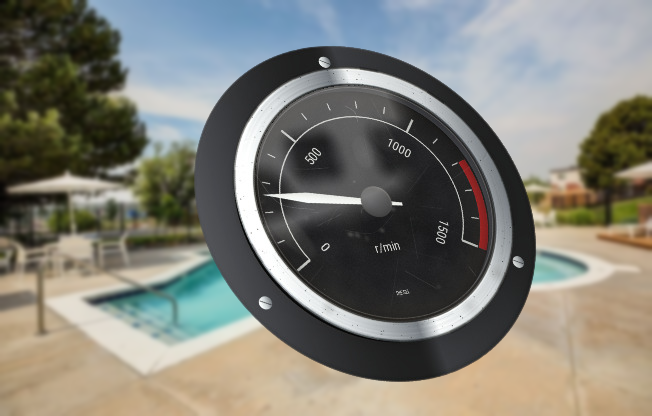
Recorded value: 250 rpm
